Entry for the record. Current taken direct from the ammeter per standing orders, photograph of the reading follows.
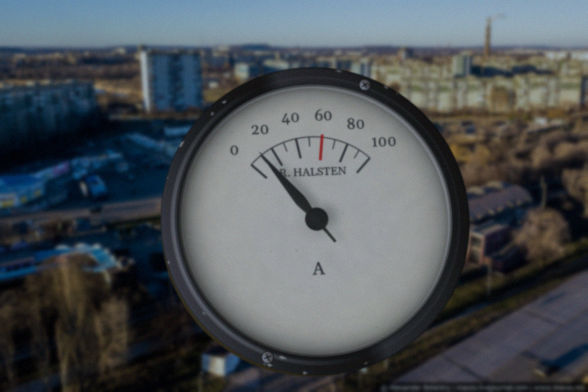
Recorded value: 10 A
